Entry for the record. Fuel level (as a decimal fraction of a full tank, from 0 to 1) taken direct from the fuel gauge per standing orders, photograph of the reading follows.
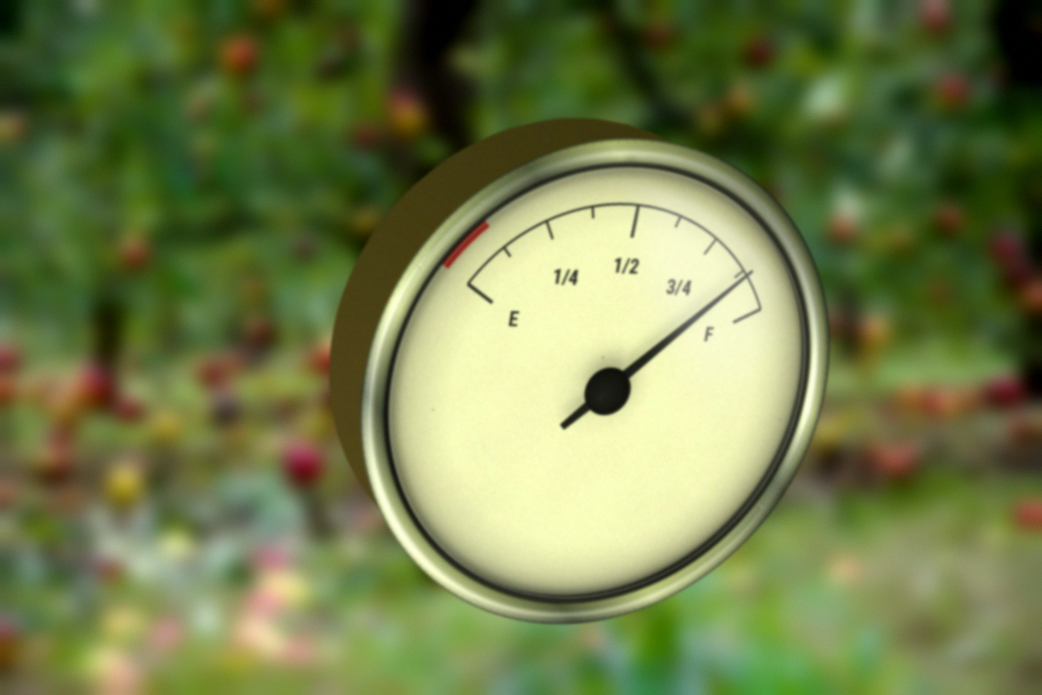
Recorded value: 0.875
